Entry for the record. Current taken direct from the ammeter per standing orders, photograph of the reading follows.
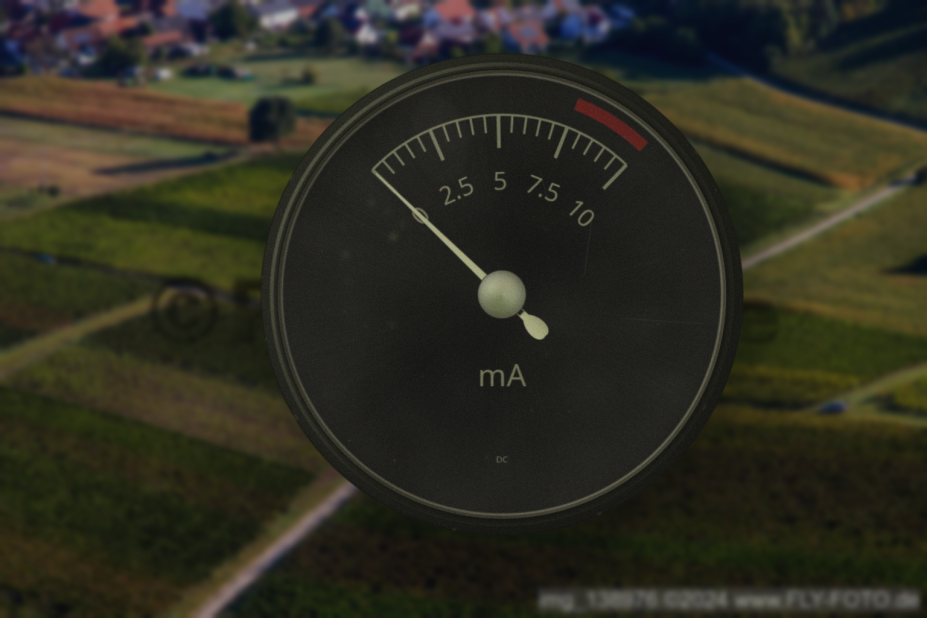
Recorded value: 0 mA
